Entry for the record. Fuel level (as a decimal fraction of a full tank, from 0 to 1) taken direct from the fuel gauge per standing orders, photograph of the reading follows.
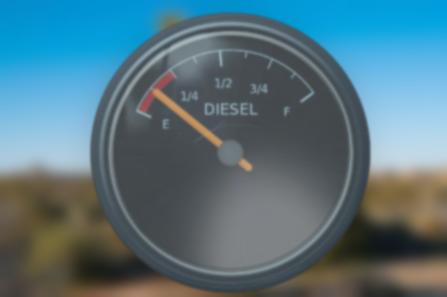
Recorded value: 0.125
